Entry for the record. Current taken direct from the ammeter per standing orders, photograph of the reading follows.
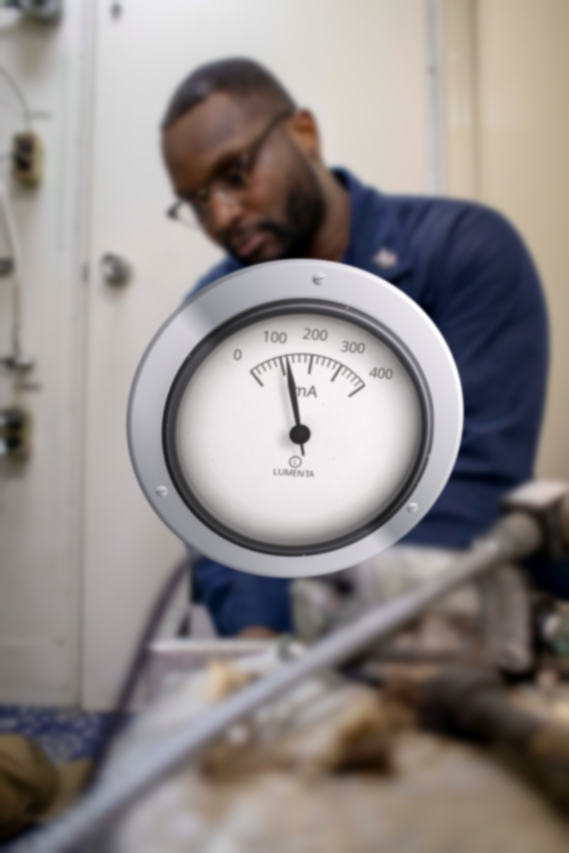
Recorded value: 120 mA
